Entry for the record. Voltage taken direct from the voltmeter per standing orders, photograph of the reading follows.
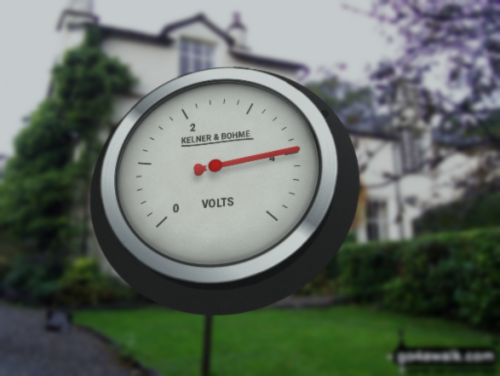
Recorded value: 4 V
